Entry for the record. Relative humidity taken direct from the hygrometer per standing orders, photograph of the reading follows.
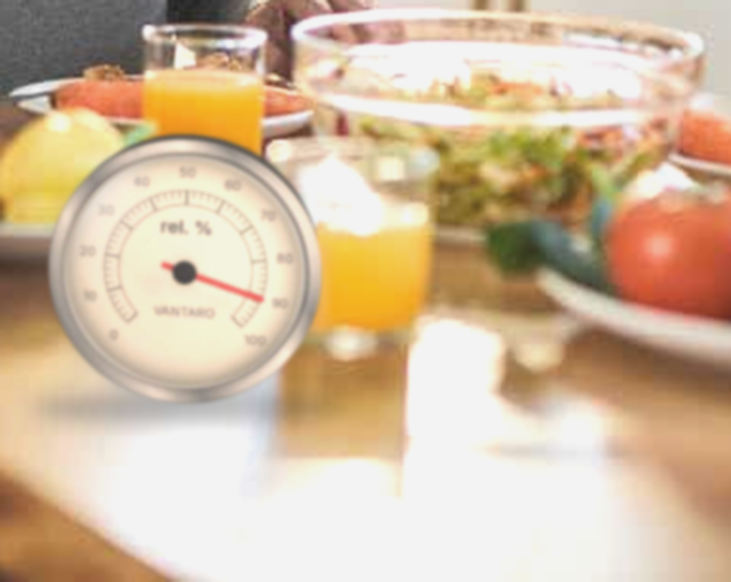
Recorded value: 90 %
